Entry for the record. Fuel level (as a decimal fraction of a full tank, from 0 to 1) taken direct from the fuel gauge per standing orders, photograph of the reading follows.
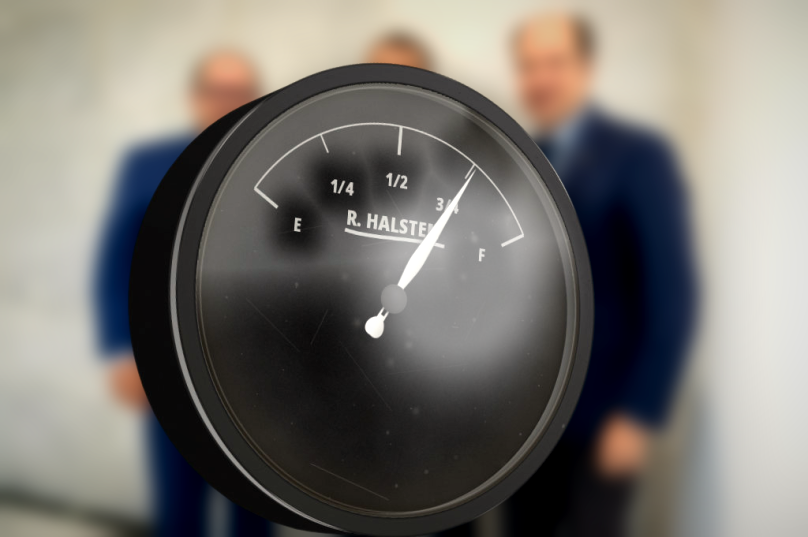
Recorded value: 0.75
